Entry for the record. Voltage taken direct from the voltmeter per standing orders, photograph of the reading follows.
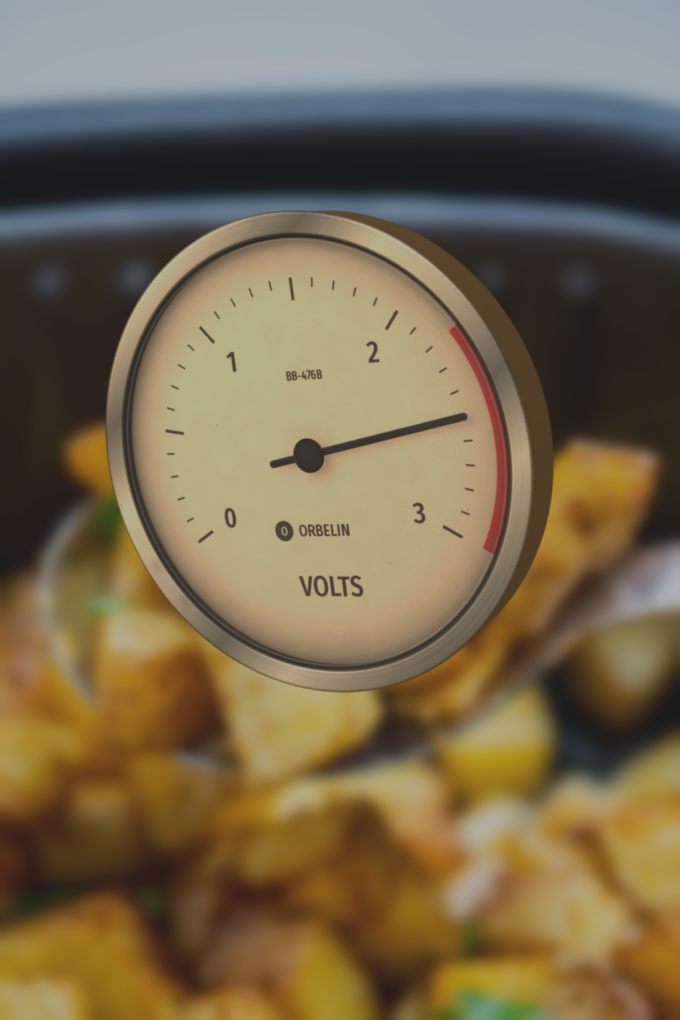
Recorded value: 2.5 V
